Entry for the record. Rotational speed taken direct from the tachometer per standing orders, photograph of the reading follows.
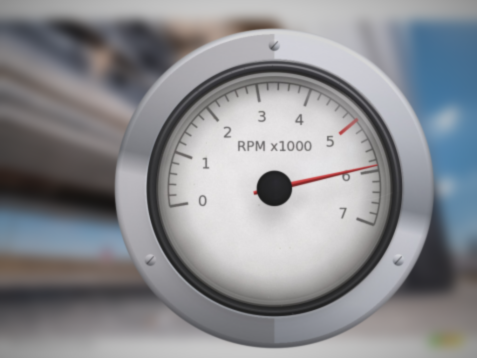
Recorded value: 5900 rpm
